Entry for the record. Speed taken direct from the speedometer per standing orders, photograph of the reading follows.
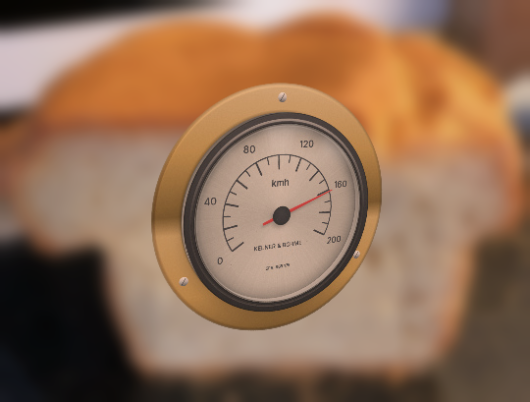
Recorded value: 160 km/h
